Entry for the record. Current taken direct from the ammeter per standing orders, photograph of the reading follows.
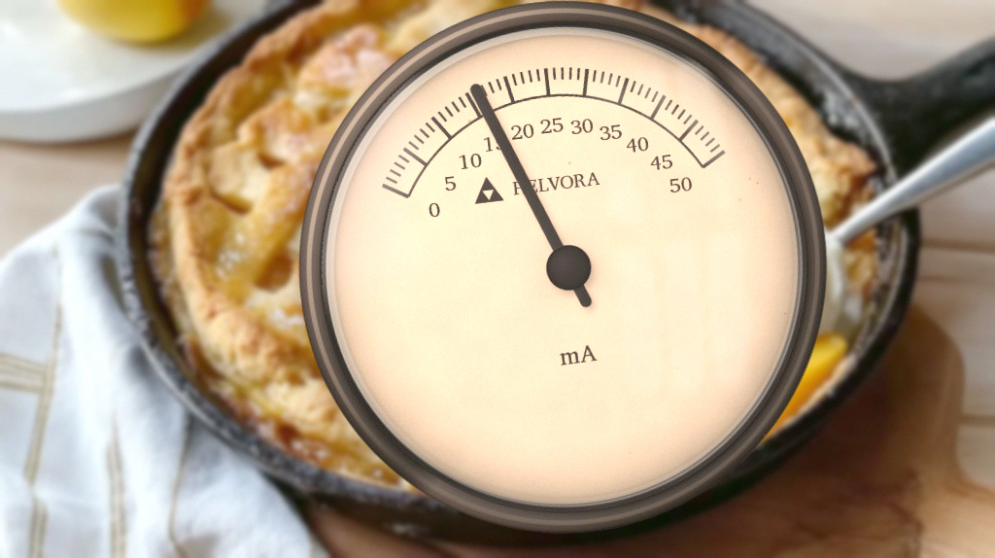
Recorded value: 16 mA
